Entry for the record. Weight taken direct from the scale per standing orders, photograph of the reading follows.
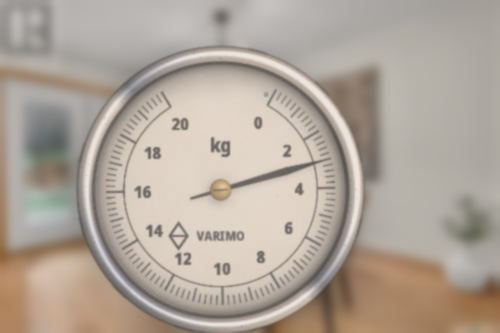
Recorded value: 3 kg
